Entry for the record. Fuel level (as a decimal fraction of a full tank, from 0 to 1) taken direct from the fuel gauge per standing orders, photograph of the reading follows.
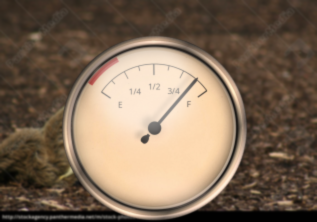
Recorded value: 0.875
